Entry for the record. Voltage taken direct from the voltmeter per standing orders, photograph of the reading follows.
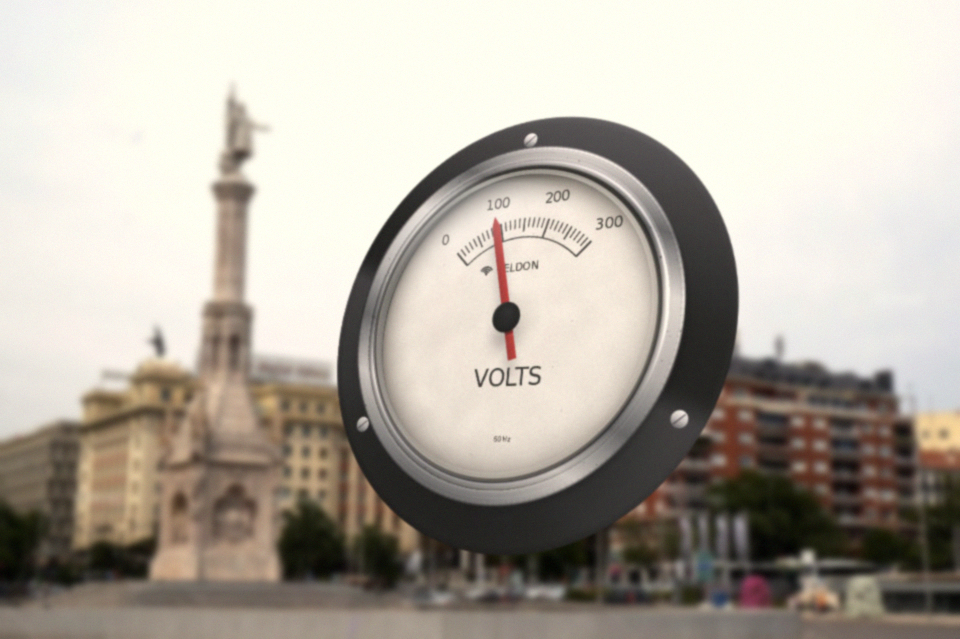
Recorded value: 100 V
